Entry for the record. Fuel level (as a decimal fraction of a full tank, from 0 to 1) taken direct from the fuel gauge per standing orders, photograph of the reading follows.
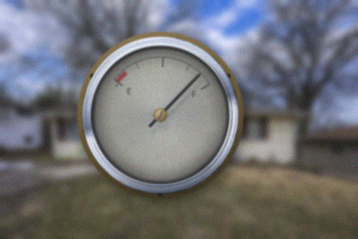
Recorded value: 0.875
